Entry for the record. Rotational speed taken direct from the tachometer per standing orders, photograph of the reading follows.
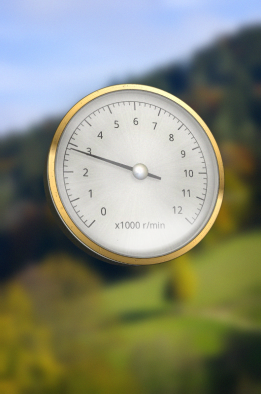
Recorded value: 2800 rpm
